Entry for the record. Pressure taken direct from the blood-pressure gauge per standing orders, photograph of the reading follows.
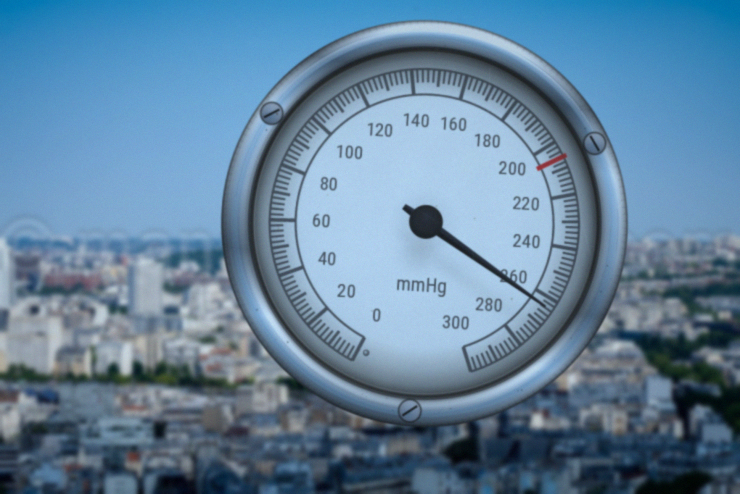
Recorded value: 264 mmHg
